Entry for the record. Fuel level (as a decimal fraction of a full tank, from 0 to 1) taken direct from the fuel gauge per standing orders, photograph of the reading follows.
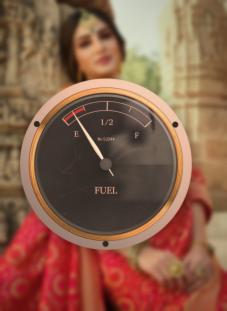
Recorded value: 0.125
